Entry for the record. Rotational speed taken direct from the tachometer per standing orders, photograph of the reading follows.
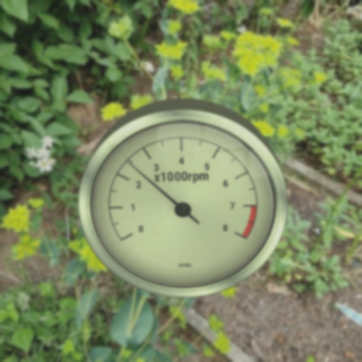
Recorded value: 2500 rpm
